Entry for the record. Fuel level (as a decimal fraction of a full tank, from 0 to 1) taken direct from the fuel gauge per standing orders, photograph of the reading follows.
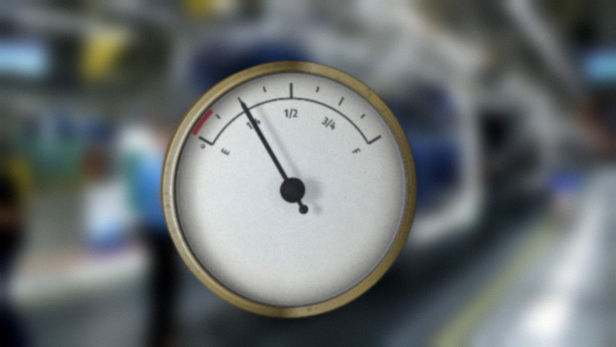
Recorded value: 0.25
